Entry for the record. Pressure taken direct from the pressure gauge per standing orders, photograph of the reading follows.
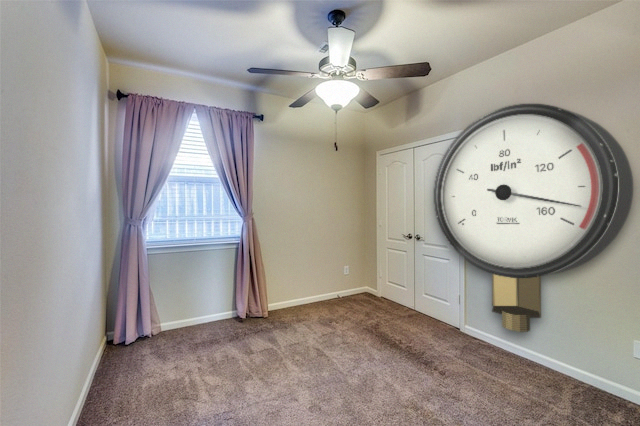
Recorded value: 150 psi
